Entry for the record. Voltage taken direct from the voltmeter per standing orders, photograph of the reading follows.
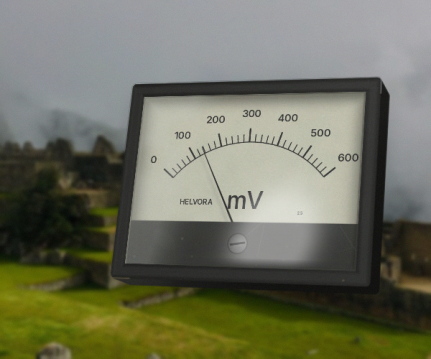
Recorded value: 140 mV
